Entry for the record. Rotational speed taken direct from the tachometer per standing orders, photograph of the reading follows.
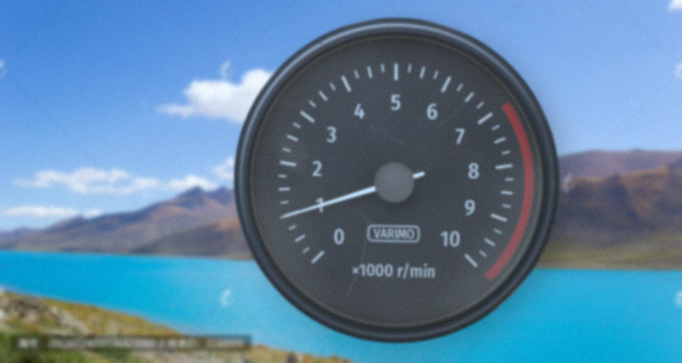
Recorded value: 1000 rpm
